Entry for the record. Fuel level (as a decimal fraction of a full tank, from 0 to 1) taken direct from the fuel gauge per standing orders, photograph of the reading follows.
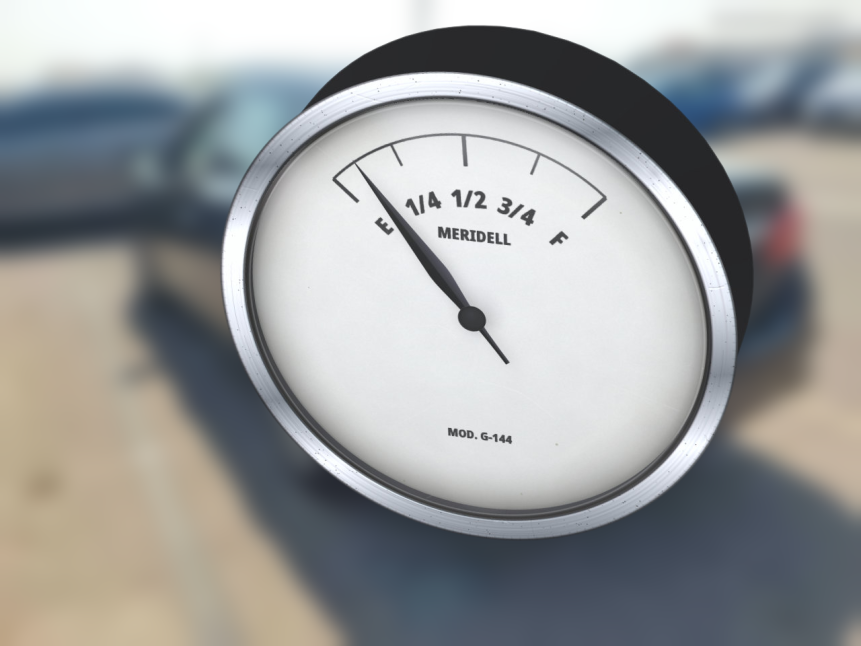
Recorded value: 0.125
